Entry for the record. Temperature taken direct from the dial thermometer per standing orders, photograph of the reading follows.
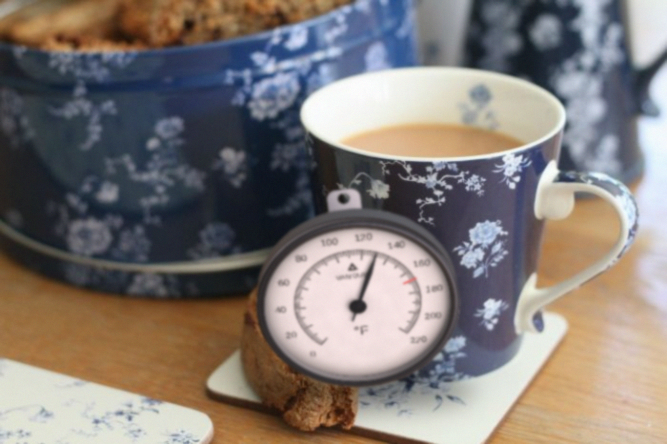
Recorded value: 130 °F
